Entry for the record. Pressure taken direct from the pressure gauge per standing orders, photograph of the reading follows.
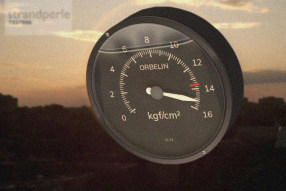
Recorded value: 15 kg/cm²
